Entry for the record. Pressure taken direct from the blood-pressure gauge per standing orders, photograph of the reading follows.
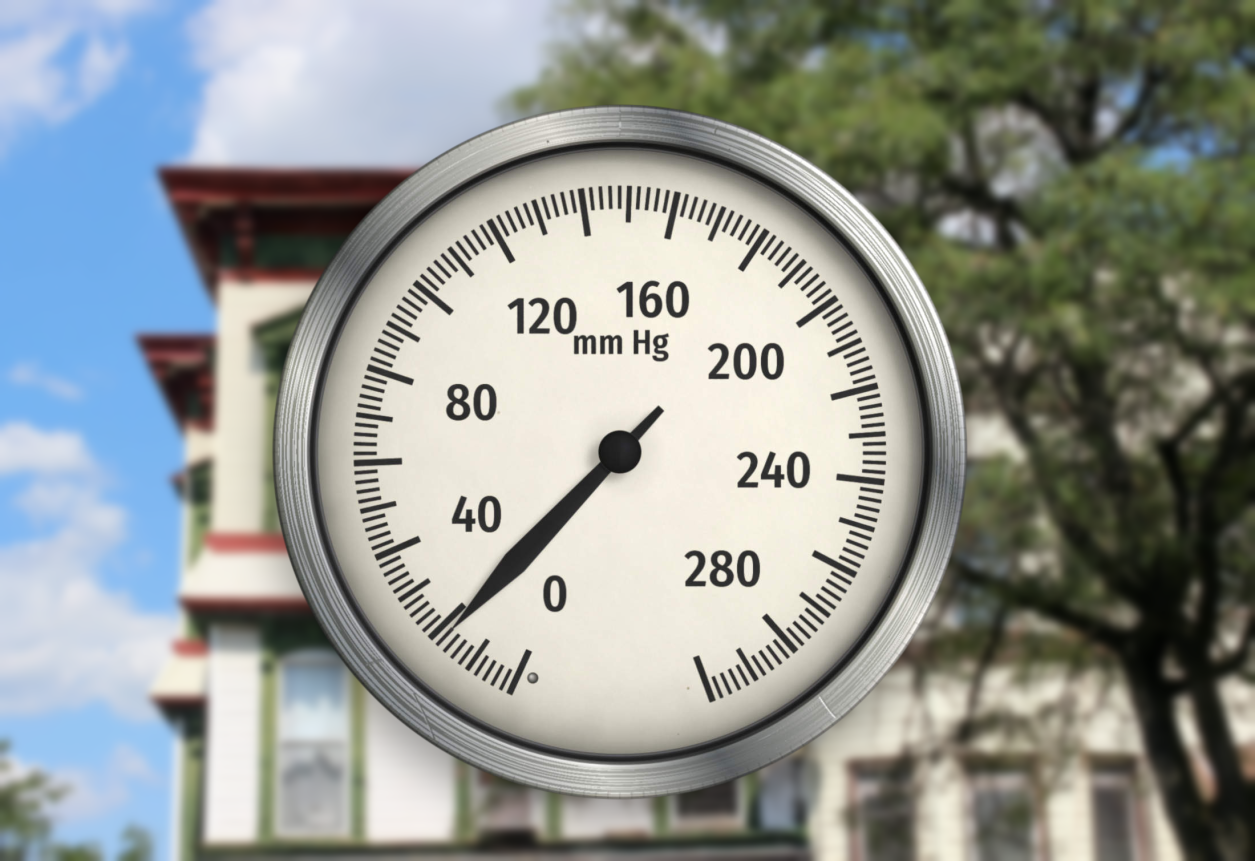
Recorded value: 18 mmHg
